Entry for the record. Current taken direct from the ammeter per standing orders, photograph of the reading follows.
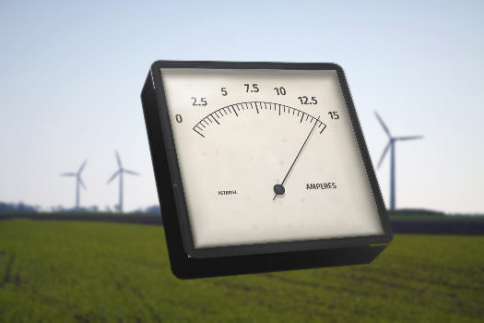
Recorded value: 14 A
